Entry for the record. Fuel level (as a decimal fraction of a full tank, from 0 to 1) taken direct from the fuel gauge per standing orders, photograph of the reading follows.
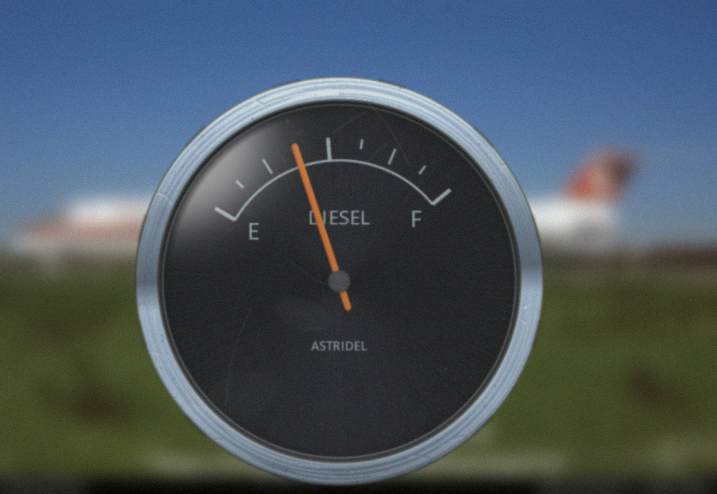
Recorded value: 0.375
